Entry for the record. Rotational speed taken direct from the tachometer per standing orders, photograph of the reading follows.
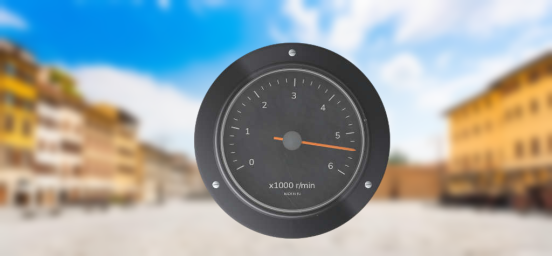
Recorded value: 5400 rpm
